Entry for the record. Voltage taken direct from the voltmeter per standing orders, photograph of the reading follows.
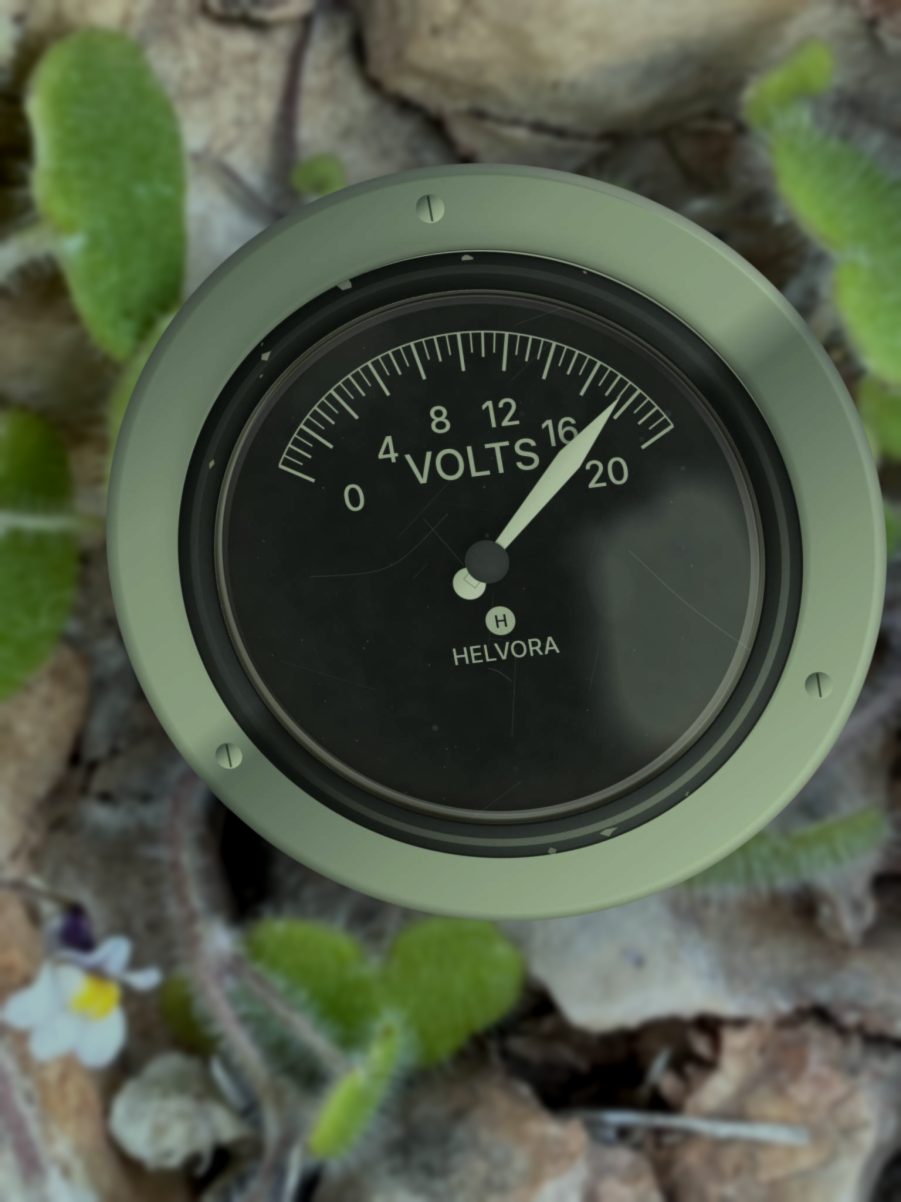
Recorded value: 17.5 V
